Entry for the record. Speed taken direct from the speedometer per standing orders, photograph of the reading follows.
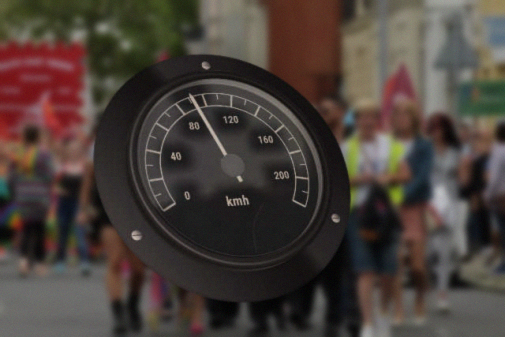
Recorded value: 90 km/h
